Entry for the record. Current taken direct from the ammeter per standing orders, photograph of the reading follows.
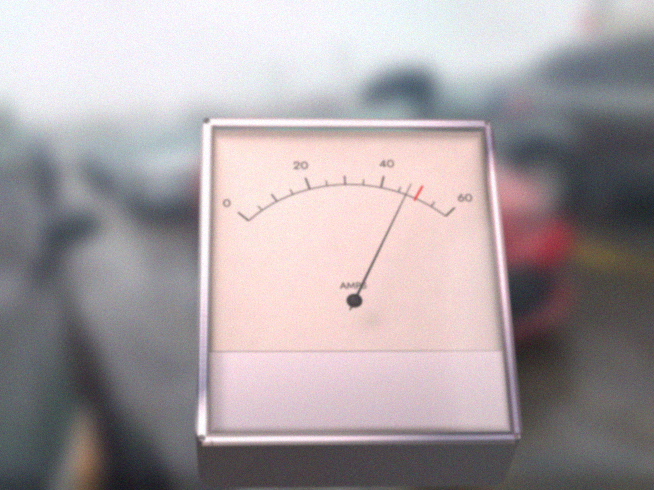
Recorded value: 47.5 A
